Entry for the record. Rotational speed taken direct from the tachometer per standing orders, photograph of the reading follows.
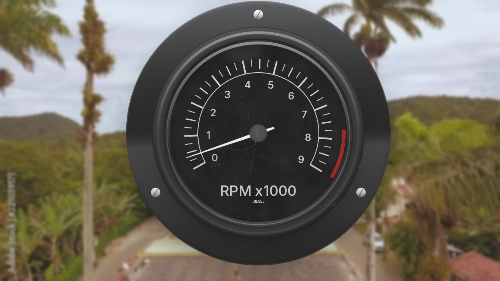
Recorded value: 375 rpm
